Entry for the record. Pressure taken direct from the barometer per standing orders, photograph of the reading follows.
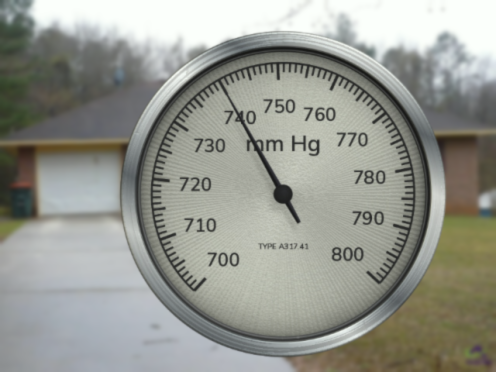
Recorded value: 740 mmHg
